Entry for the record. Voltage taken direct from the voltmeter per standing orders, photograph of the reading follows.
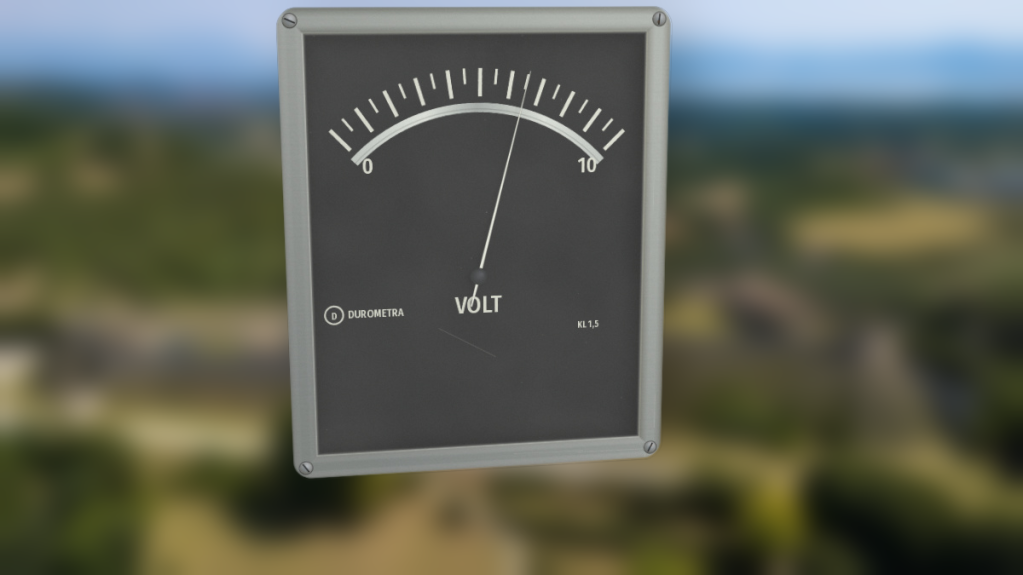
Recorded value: 6.5 V
